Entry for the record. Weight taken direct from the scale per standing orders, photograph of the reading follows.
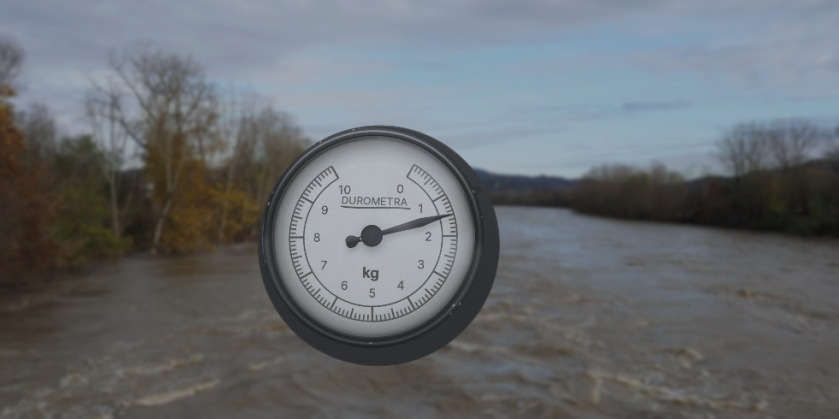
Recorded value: 1.5 kg
